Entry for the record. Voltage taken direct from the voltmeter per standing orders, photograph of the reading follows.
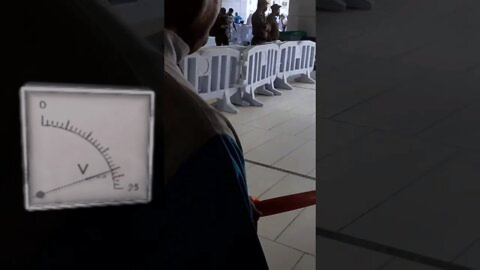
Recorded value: 20 V
